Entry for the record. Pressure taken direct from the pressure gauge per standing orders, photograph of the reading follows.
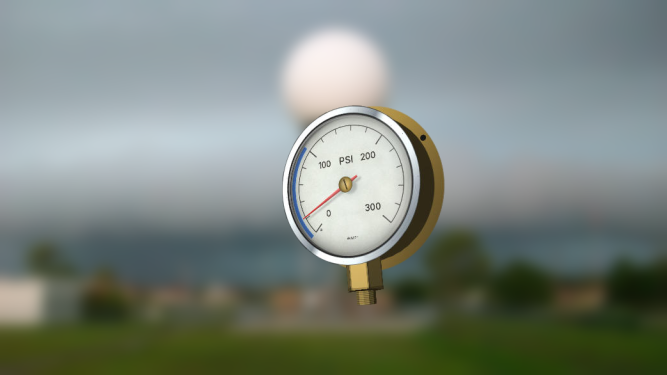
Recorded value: 20 psi
